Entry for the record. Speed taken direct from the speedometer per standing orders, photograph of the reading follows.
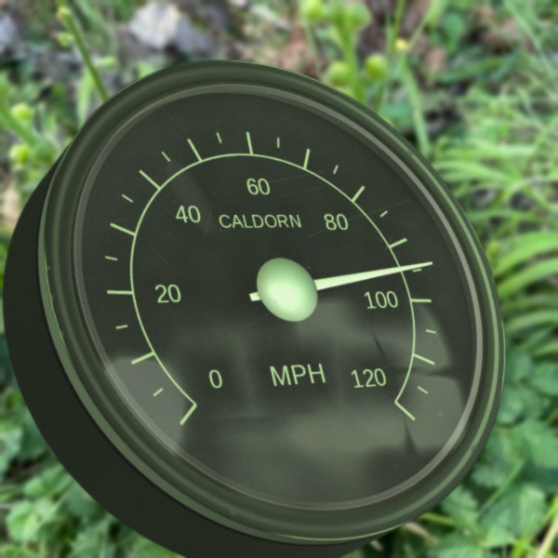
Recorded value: 95 mph
